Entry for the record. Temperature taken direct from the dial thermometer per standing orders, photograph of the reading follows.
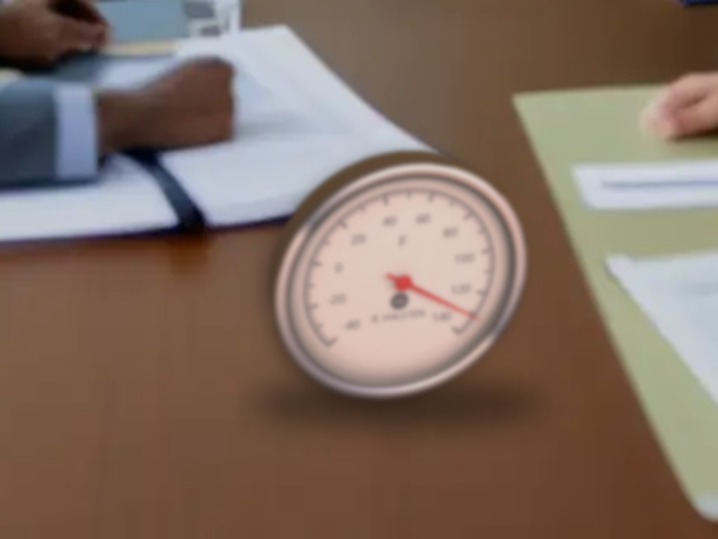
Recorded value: 130 °F
